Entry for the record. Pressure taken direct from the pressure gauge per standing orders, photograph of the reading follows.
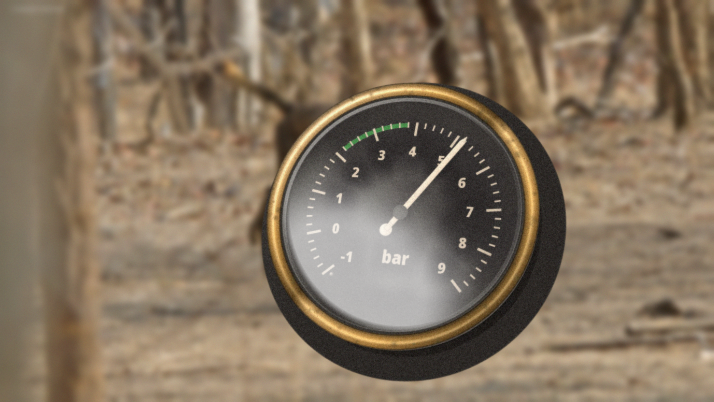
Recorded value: 5.2 bar
